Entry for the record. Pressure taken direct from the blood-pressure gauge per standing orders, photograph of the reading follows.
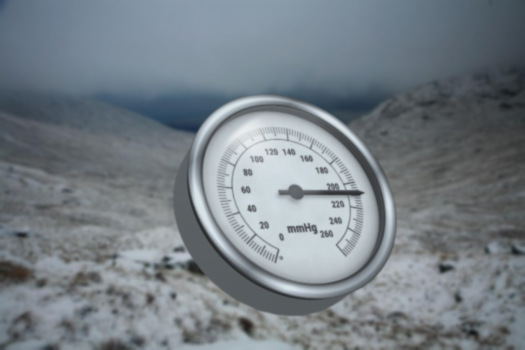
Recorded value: 210 mmHg
